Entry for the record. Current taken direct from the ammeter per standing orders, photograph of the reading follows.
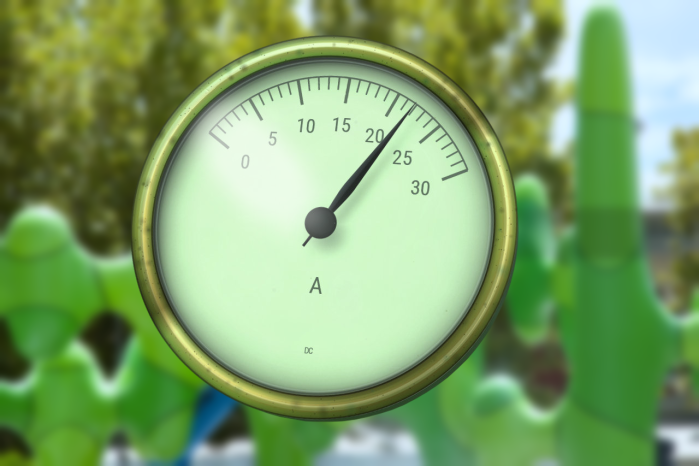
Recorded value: 22 A
